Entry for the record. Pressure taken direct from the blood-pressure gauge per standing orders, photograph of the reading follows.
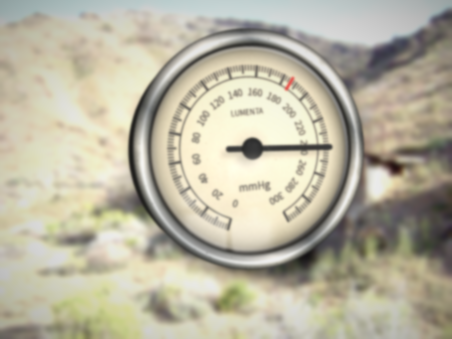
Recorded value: 240 mmHg
